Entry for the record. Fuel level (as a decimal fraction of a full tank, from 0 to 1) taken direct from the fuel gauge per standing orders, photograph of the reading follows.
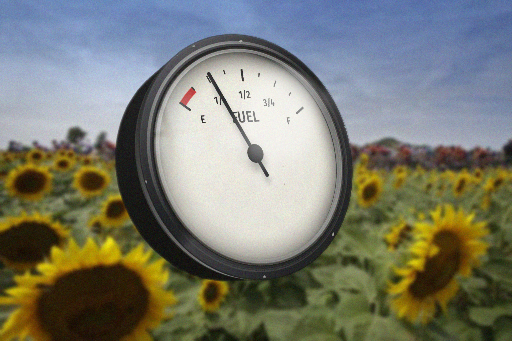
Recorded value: 0.25
